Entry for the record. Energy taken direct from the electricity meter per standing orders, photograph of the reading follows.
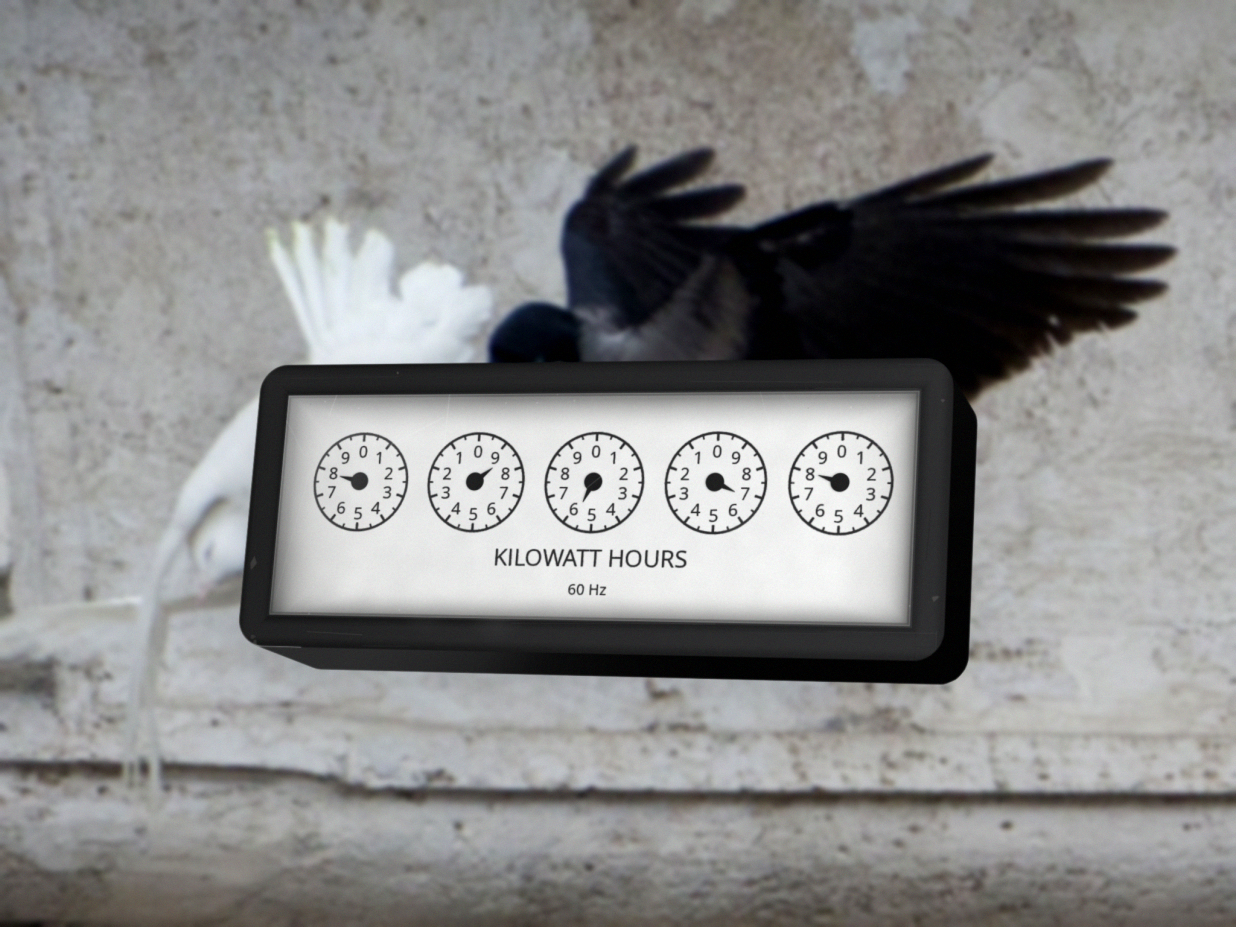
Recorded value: 78568 kWh
